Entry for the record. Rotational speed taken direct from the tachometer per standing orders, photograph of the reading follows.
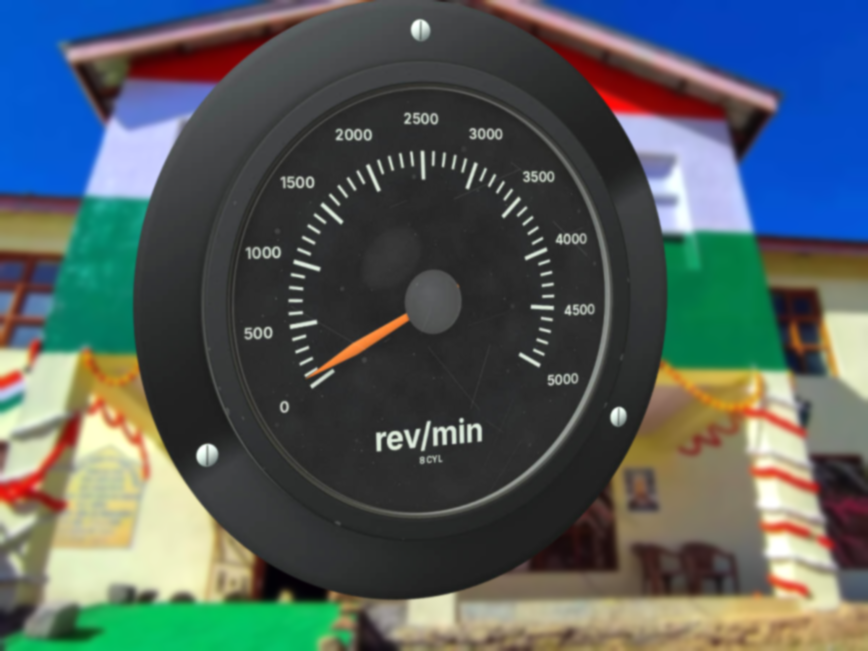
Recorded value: 100 rpm
